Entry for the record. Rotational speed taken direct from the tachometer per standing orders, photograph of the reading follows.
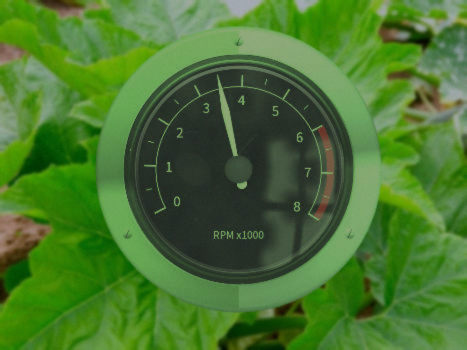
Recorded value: 3500 rpm
